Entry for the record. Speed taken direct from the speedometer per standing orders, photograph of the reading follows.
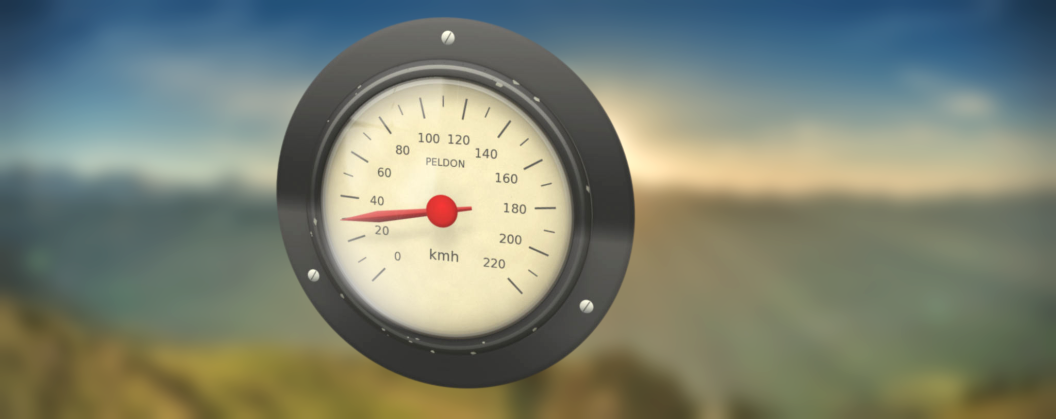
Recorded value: 30 km/h
